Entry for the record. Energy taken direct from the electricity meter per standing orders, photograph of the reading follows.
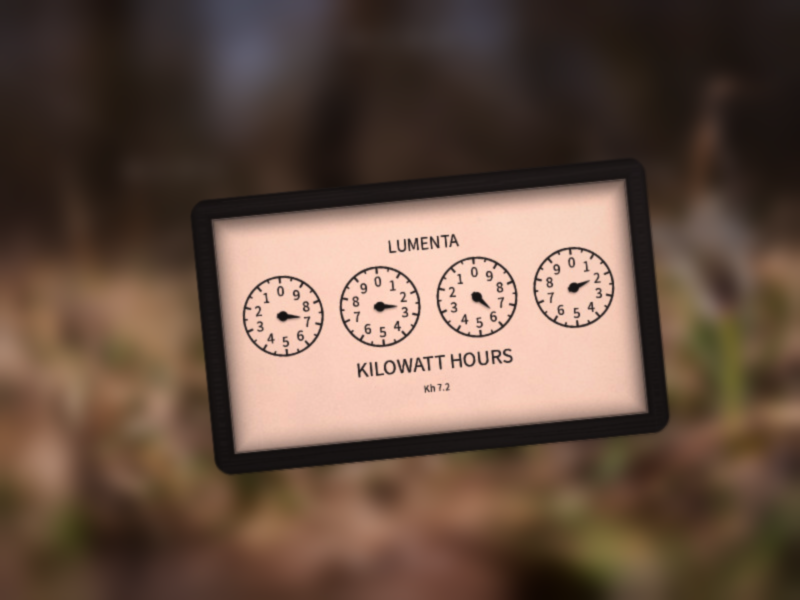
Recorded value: 7262 kWh
